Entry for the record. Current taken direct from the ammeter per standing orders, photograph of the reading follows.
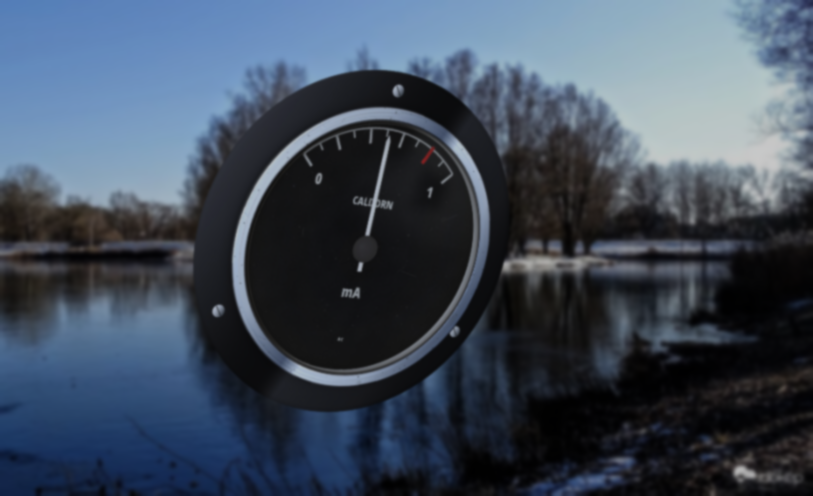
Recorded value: 0.5 mA
